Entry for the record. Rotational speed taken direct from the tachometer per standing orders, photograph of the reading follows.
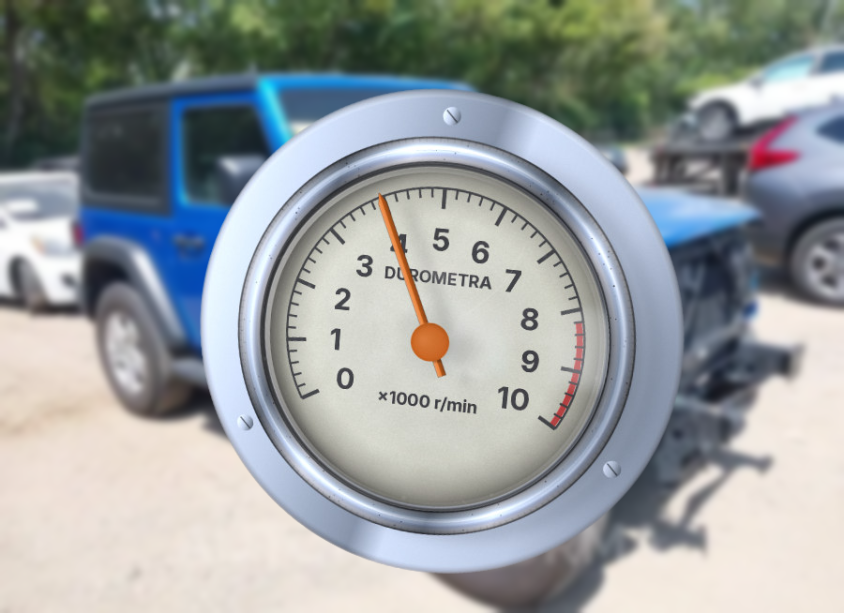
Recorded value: 4000 rpm
